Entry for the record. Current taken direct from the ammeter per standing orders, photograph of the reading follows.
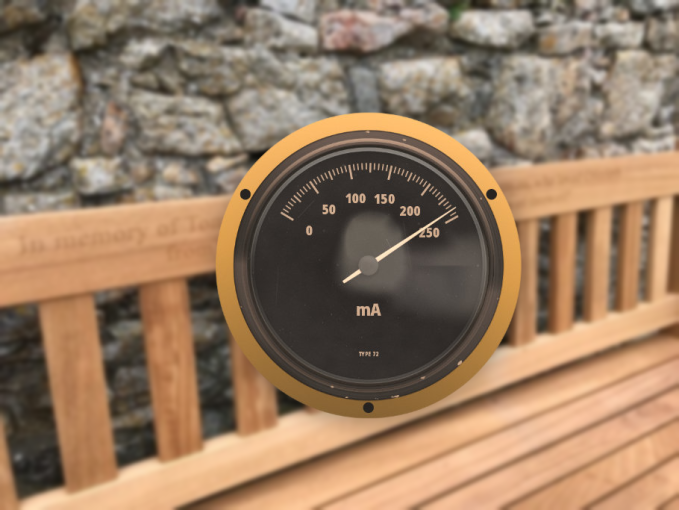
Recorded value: 240 mA
